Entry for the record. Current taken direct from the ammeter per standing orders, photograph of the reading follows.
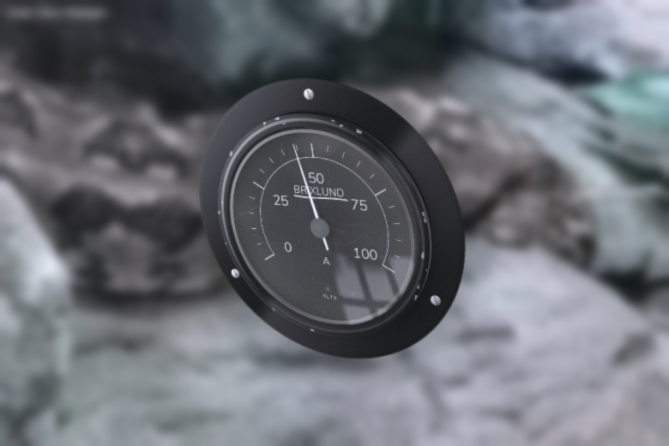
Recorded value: 45 A
